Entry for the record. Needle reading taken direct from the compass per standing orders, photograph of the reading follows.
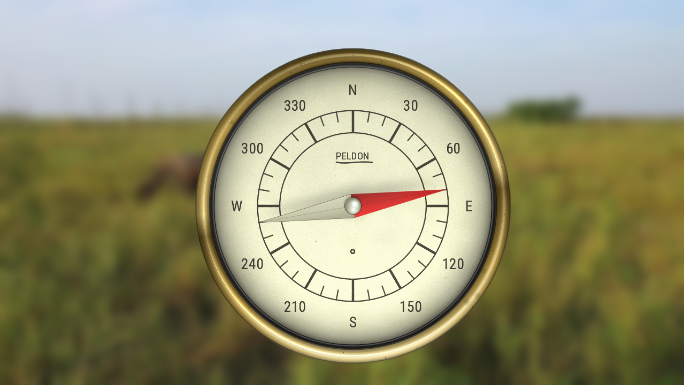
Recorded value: 80 °
